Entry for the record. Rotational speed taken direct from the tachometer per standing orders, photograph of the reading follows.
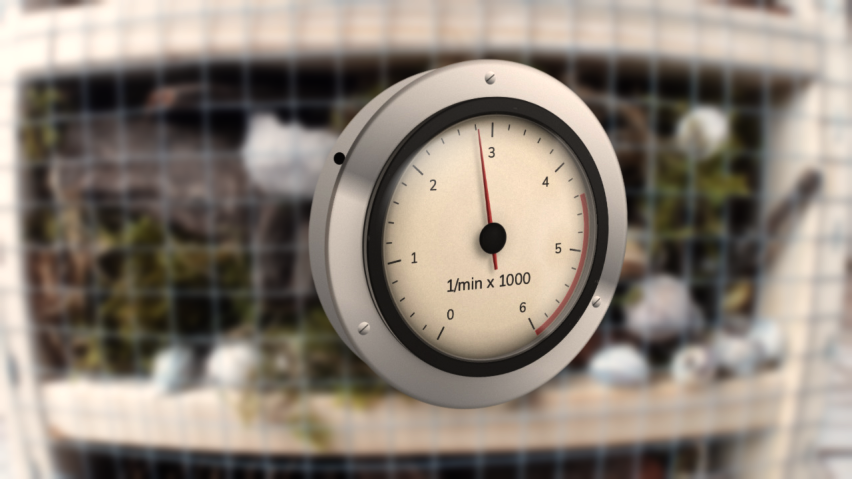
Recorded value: 2800 rpm
